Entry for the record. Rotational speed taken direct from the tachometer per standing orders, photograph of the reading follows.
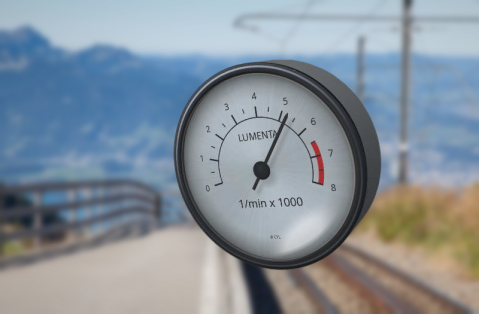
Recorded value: 5250 rpm
